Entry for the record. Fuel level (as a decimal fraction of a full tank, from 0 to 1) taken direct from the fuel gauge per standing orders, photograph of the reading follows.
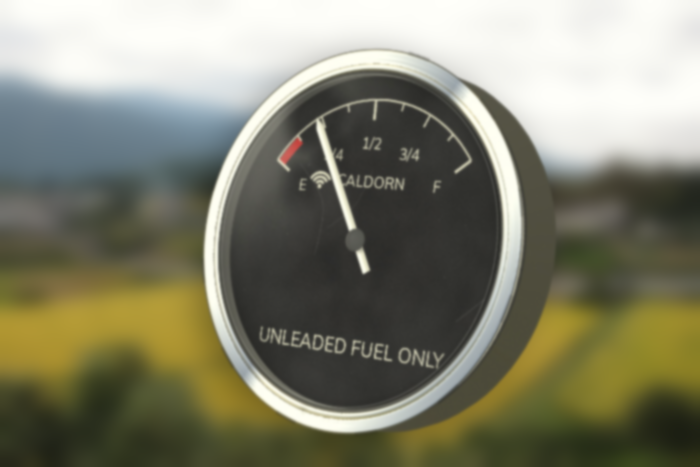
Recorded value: 0.25
